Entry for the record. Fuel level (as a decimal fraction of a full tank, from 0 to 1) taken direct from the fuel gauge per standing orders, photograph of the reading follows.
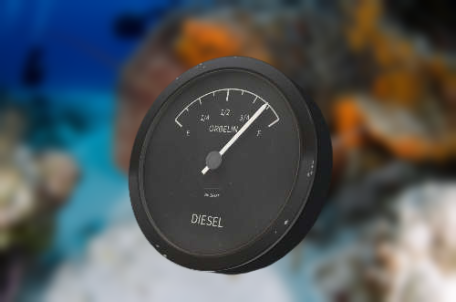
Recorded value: 0.875
